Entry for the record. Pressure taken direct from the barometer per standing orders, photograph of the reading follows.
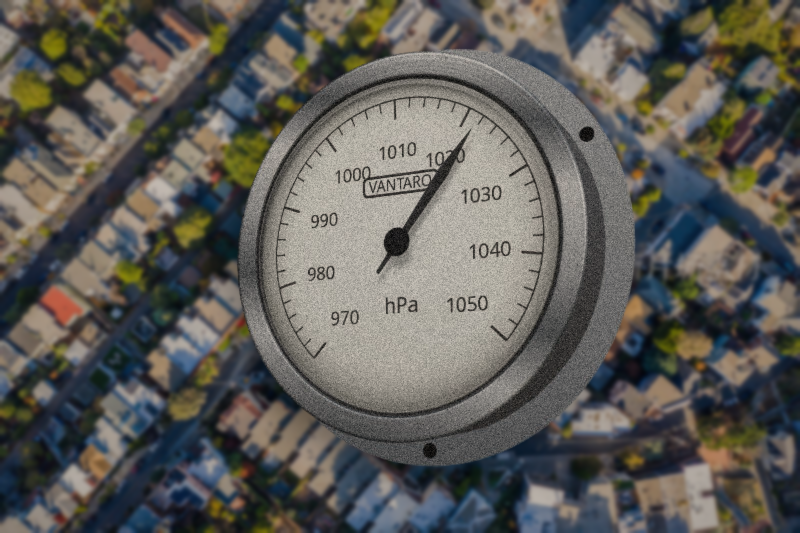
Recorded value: 1022 hPa
